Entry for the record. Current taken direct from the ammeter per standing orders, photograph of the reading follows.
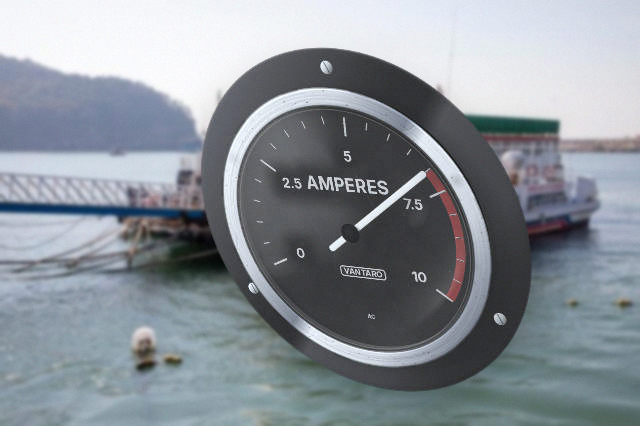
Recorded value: 7 A
